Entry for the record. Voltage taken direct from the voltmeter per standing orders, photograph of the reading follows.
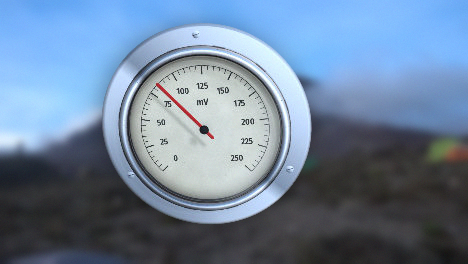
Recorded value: 85 mV
